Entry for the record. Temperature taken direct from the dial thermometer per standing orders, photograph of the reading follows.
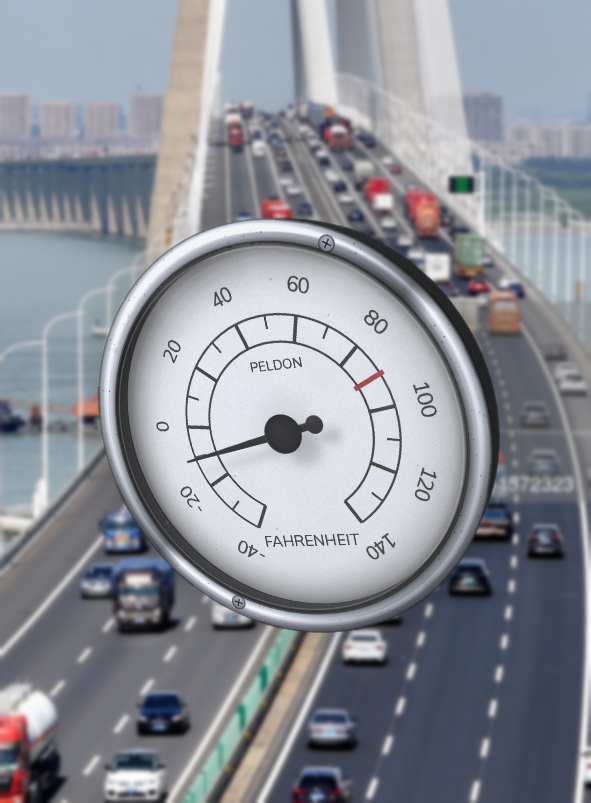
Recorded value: -10 °F
